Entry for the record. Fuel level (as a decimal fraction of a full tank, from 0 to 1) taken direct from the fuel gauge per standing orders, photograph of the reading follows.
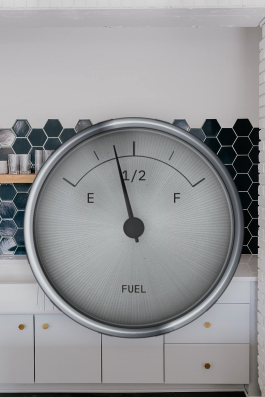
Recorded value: 0.375
